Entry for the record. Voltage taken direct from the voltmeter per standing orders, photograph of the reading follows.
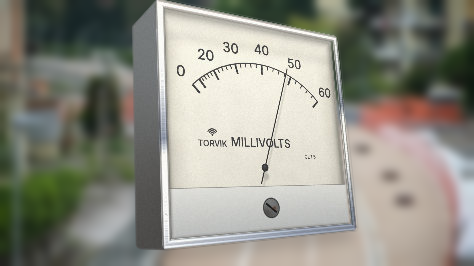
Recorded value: 48 mV
